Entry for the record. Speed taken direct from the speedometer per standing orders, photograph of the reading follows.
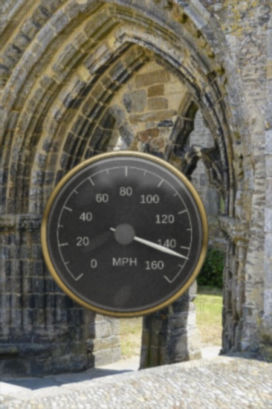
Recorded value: 145 mph
